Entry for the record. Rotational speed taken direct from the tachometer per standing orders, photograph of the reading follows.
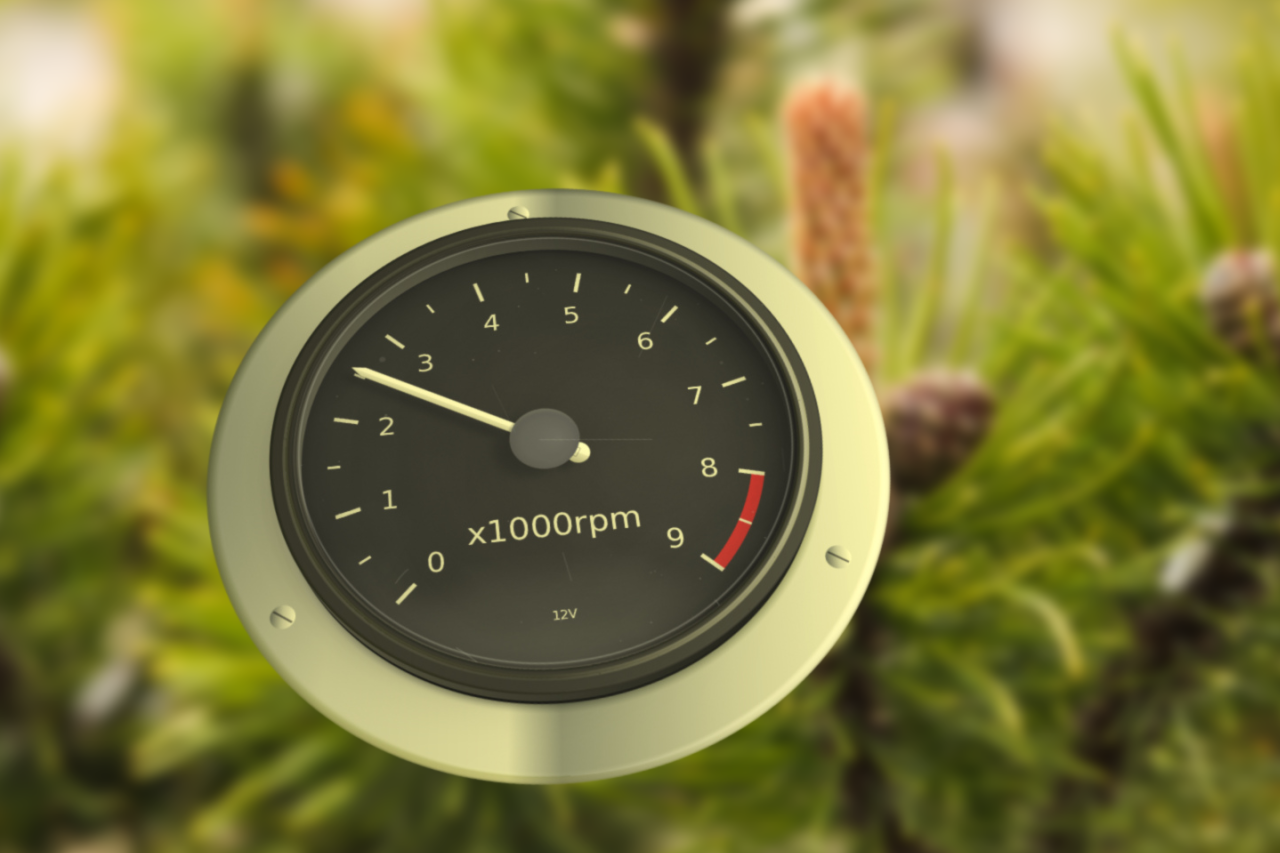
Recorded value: 2500 rpm
